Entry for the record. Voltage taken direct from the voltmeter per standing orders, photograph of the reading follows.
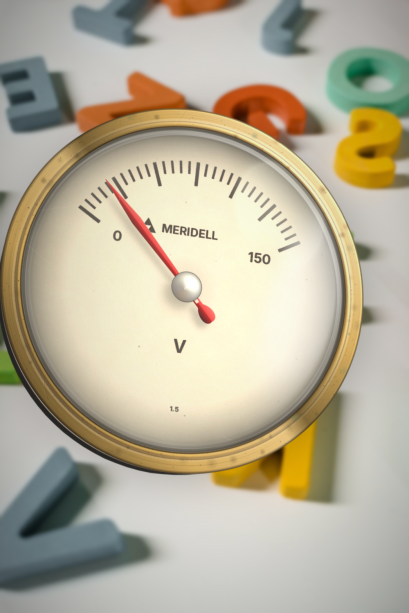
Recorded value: 20 V
